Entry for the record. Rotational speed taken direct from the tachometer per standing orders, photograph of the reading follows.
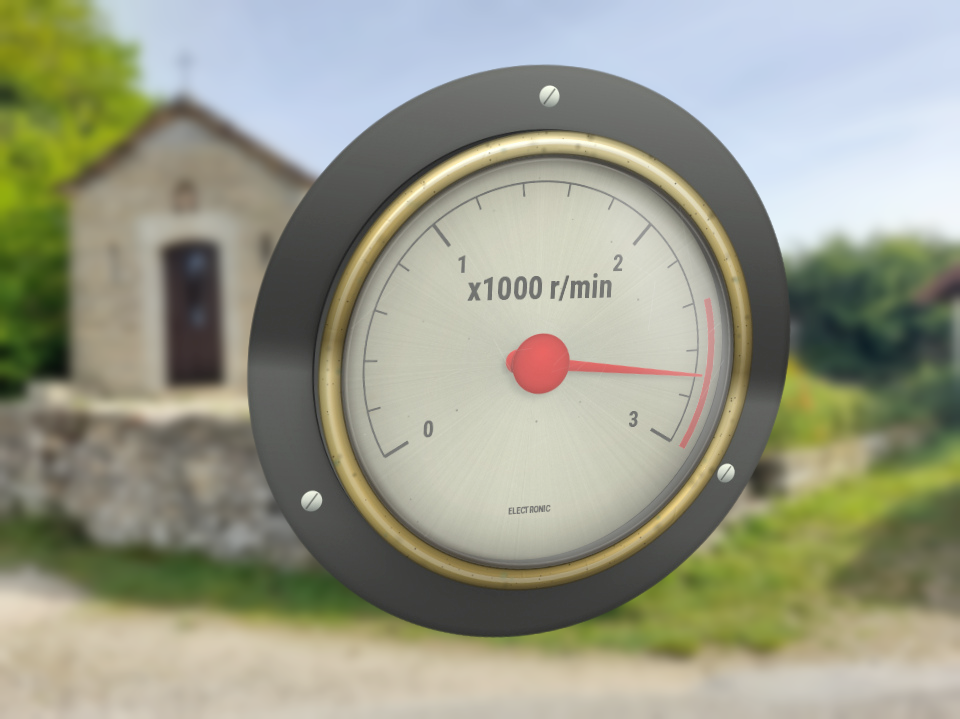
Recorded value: 2700 rpm
